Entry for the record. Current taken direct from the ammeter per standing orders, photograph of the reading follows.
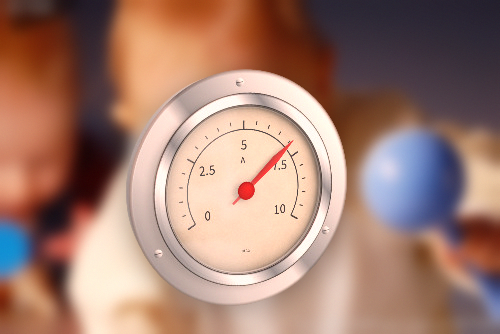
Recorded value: 7 A
